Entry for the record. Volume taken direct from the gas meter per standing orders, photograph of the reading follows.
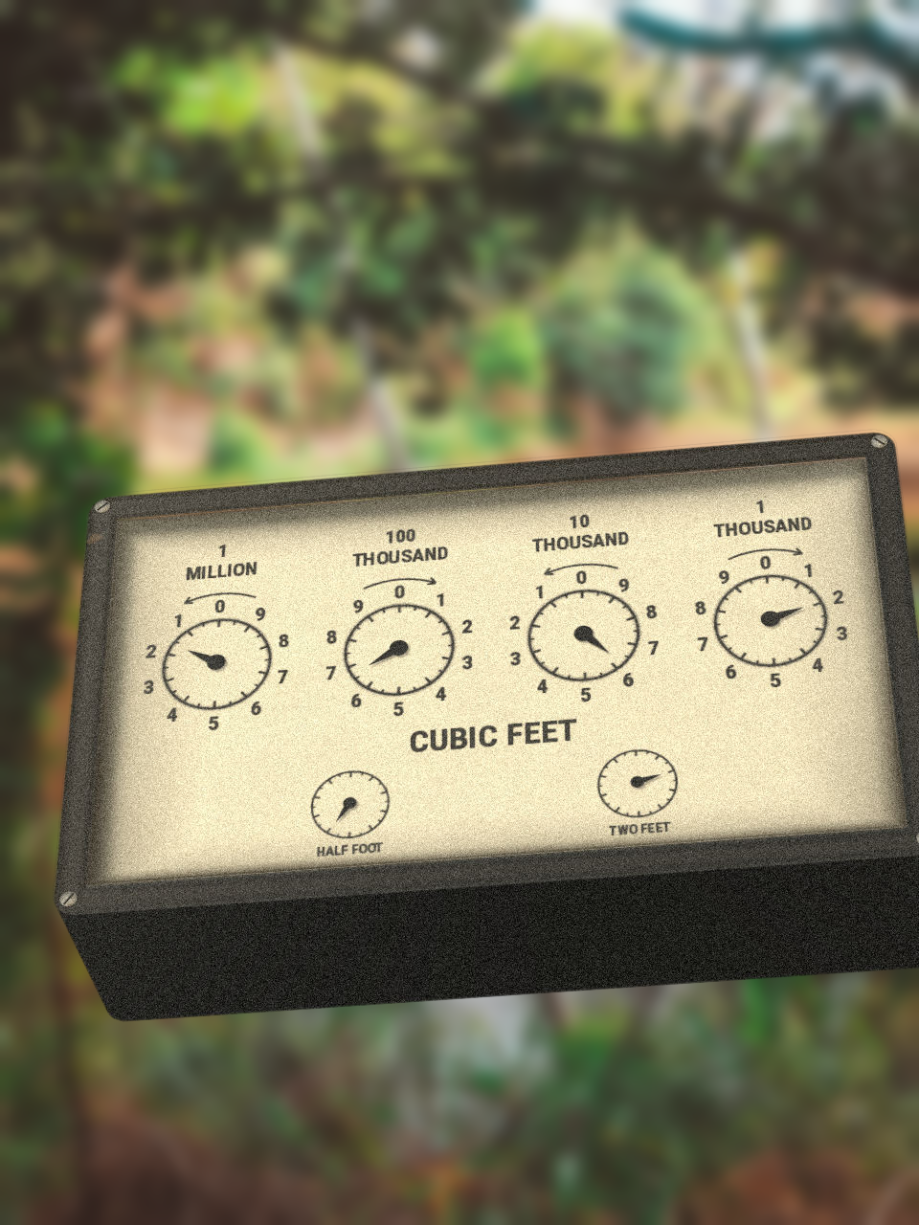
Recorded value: 166200 ft³
